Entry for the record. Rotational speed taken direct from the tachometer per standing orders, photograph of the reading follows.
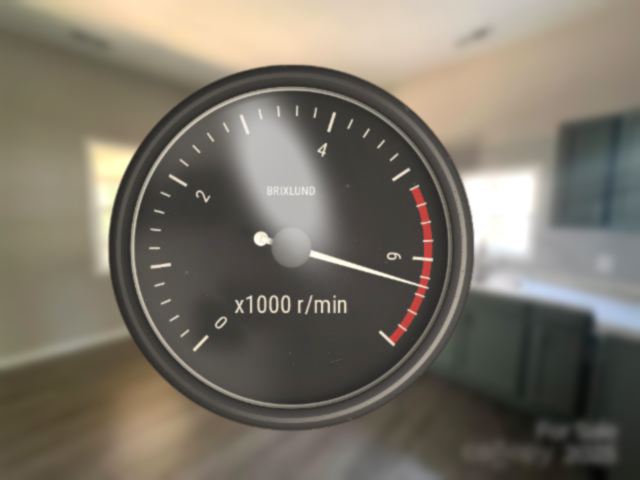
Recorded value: 6300 rpm
